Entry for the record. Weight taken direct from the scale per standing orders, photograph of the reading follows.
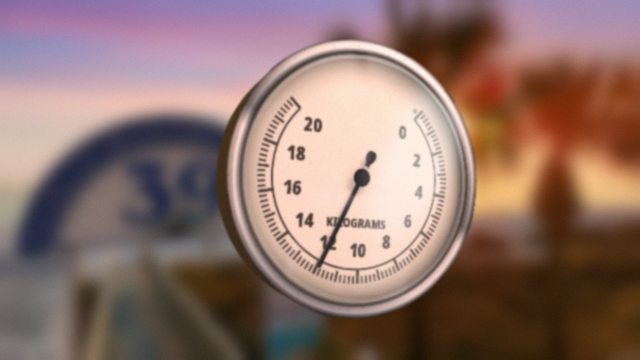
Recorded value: 12 kg
